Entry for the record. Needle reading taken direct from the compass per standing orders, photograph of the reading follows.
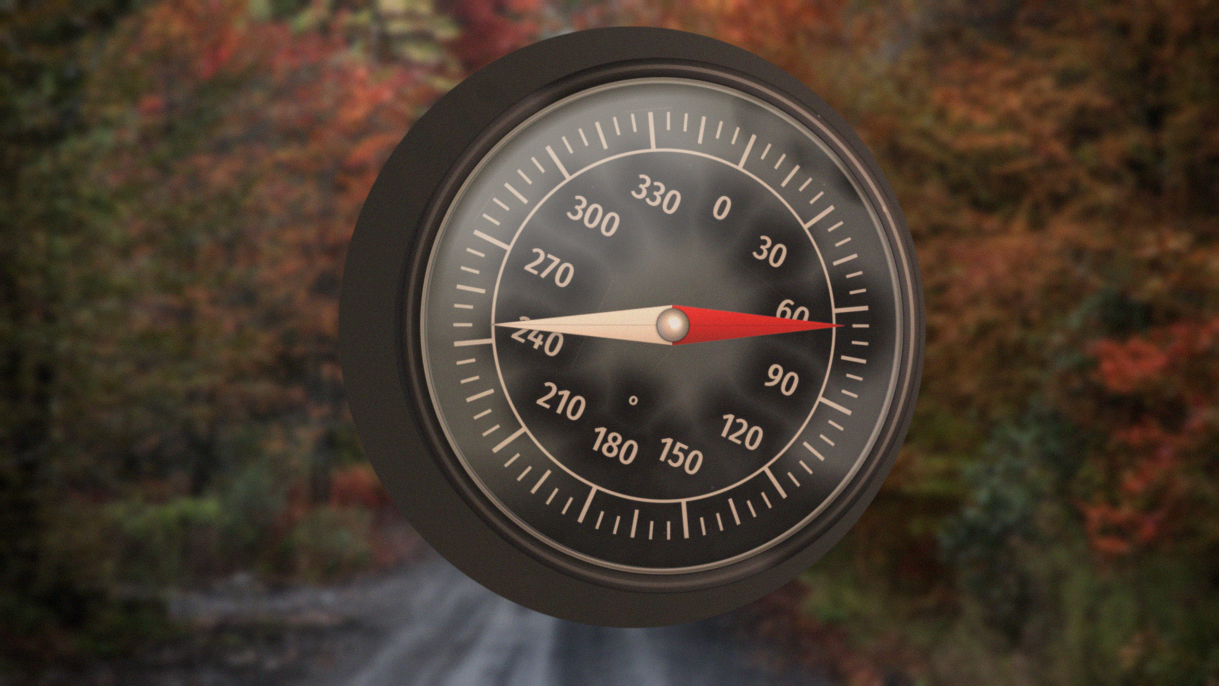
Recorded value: 65 °
